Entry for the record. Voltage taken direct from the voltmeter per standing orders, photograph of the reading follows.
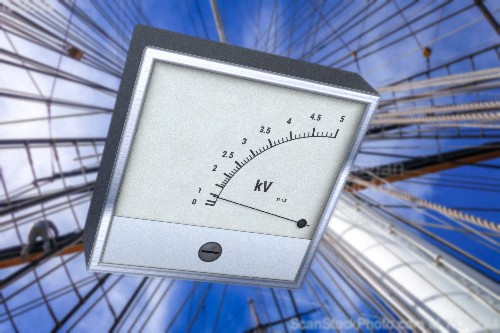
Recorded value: 1 kV
